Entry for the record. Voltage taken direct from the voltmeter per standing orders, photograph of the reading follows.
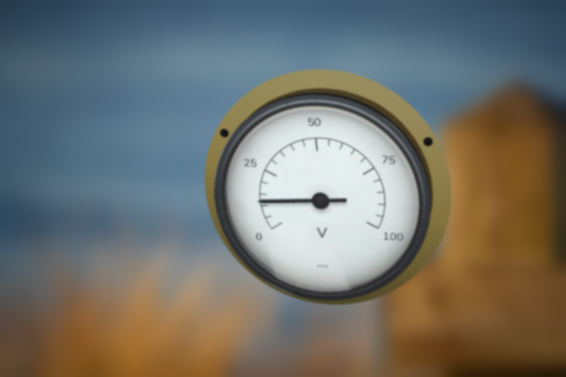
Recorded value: 12.5 V
